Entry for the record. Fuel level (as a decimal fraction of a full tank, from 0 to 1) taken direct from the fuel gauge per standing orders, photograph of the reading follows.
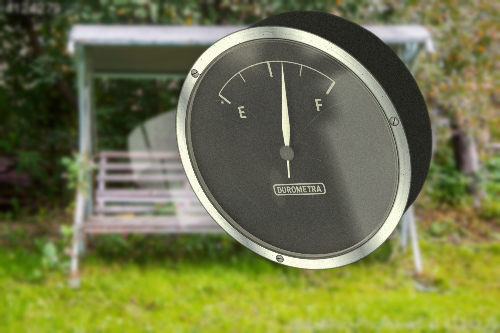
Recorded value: 0.625
